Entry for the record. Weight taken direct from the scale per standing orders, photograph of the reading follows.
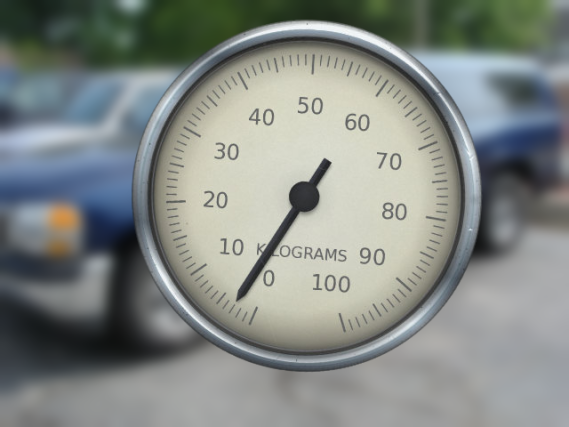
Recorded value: 3 kg
